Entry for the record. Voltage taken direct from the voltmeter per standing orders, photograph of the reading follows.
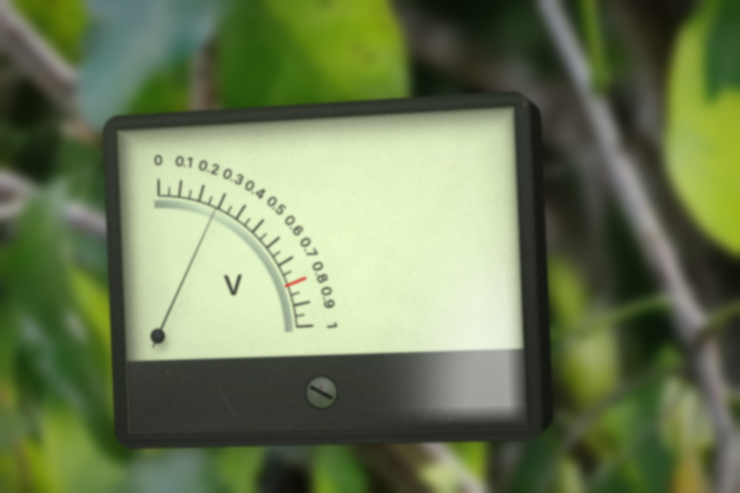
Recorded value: 0.3 V
